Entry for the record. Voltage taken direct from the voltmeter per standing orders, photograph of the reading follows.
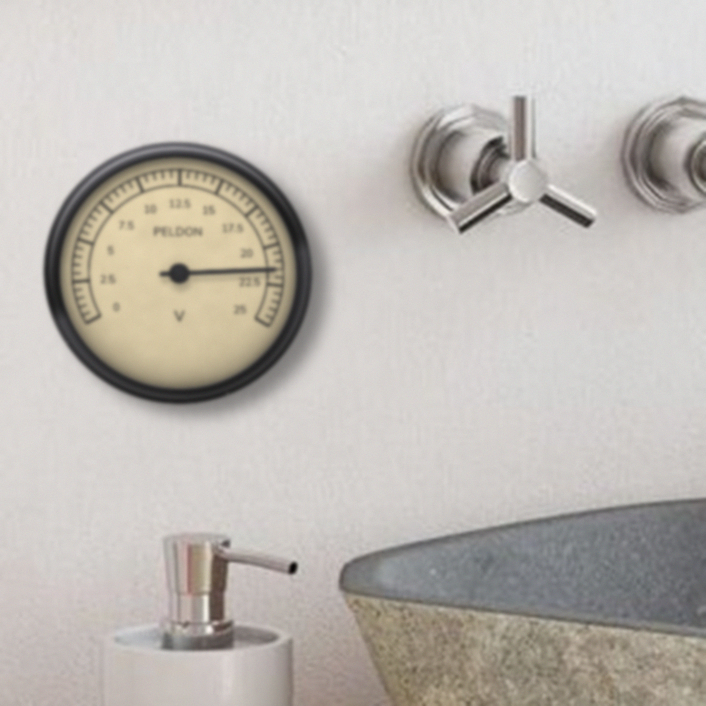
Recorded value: 21.5 V
